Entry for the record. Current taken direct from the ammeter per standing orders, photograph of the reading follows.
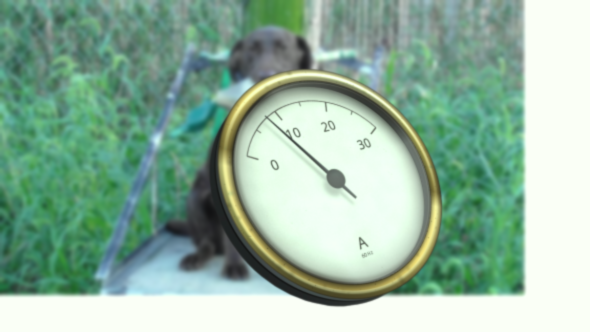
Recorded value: 7.5 A
